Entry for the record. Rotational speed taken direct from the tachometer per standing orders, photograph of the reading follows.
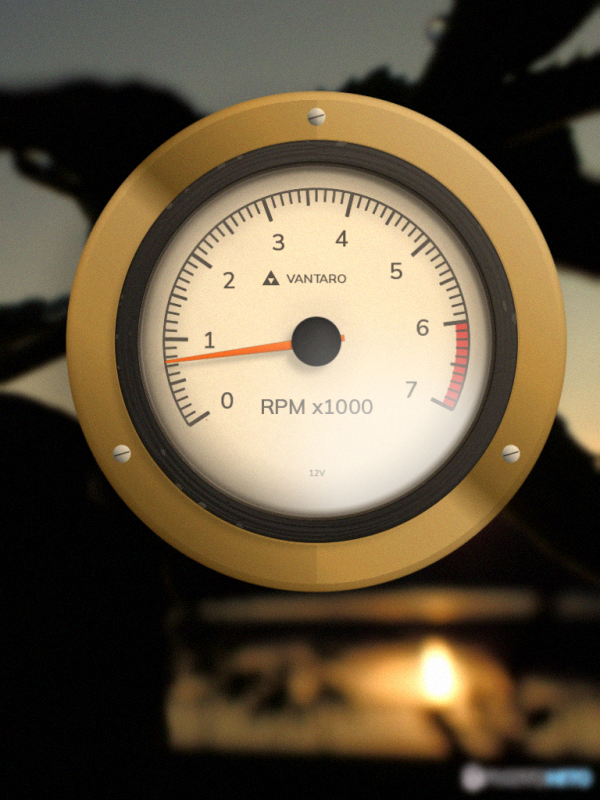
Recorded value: 750 rpm
